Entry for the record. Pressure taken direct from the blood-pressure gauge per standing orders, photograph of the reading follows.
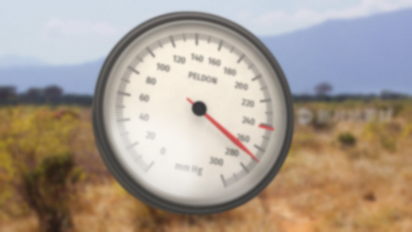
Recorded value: 270 mmHg
